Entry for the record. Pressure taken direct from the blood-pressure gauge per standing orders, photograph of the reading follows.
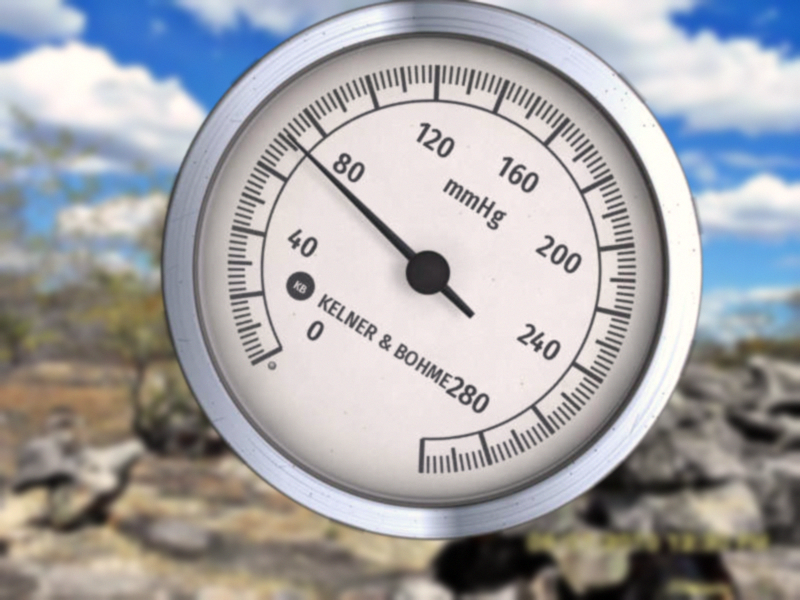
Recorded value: 72 mmHg
